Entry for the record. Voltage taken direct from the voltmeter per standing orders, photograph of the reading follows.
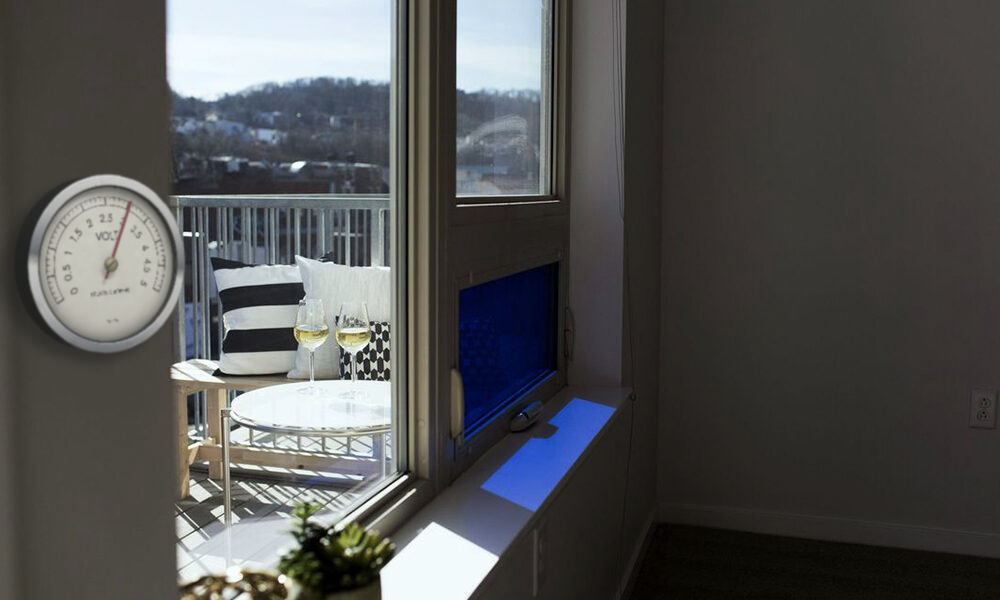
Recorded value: 3 V
